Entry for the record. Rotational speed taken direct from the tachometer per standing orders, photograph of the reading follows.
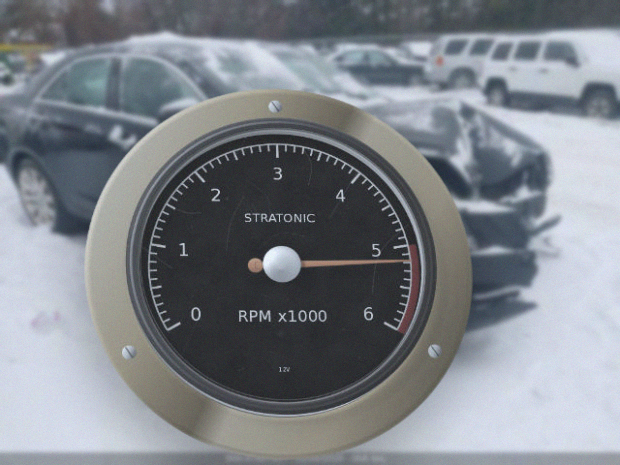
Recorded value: 5200 rpm
